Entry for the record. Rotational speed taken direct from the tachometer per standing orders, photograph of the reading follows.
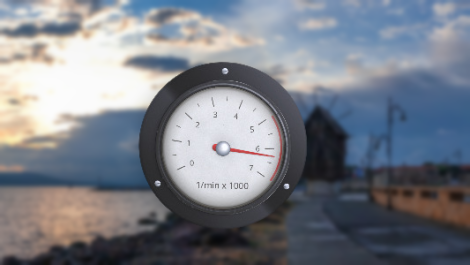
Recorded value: 6250 rpm
